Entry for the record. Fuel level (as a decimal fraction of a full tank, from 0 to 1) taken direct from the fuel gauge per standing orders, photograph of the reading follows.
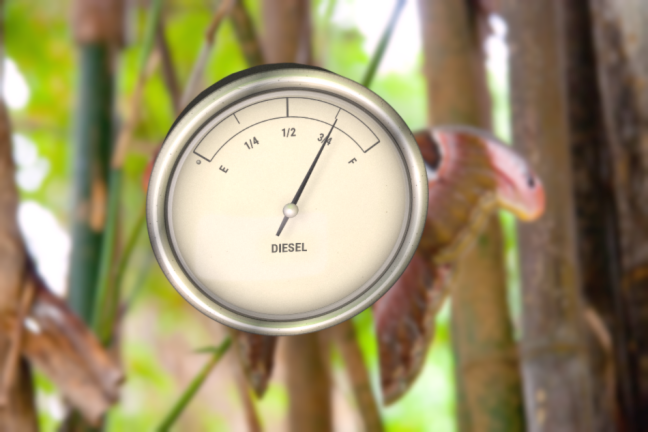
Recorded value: 0.75
